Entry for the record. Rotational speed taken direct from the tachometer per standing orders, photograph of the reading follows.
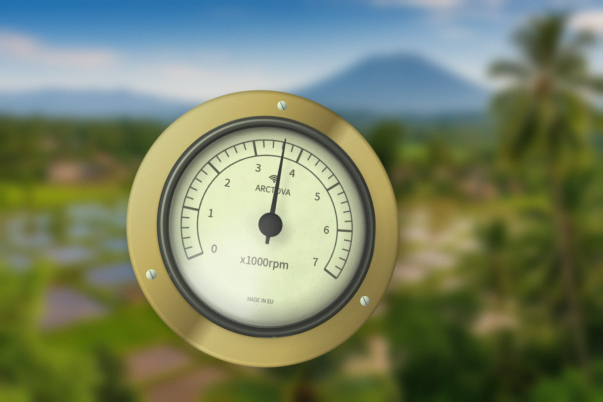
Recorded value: 3600 rpm
